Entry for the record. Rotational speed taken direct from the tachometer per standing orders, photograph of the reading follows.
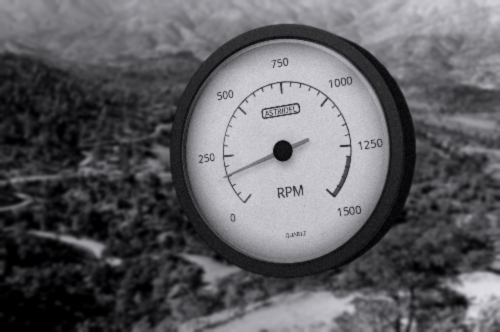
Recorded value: 150 rpm
